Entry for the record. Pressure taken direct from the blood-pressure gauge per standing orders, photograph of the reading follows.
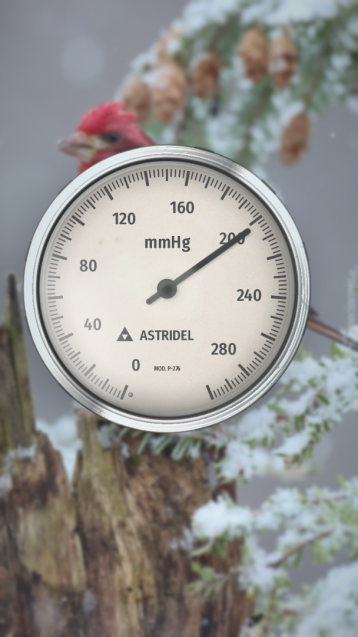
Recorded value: 202 mmHg
